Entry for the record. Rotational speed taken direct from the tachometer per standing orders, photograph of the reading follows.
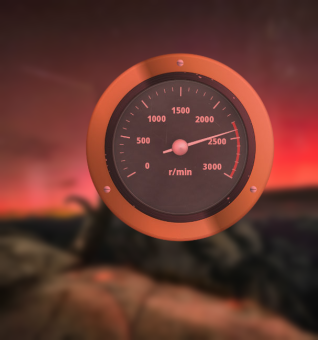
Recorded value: 2400 rpm
